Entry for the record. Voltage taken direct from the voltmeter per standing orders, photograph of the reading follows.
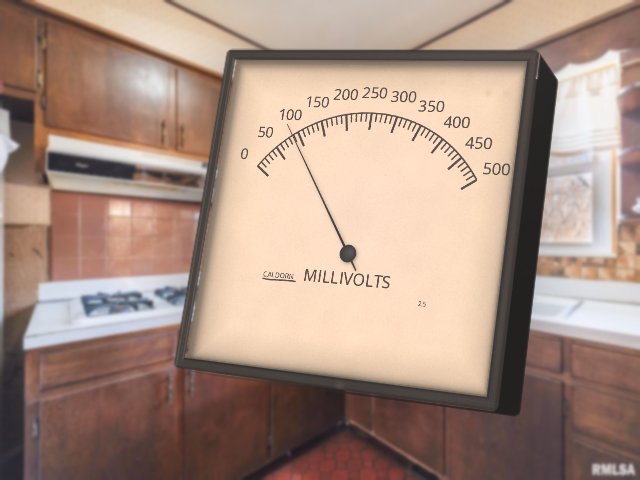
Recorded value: 90 mV
